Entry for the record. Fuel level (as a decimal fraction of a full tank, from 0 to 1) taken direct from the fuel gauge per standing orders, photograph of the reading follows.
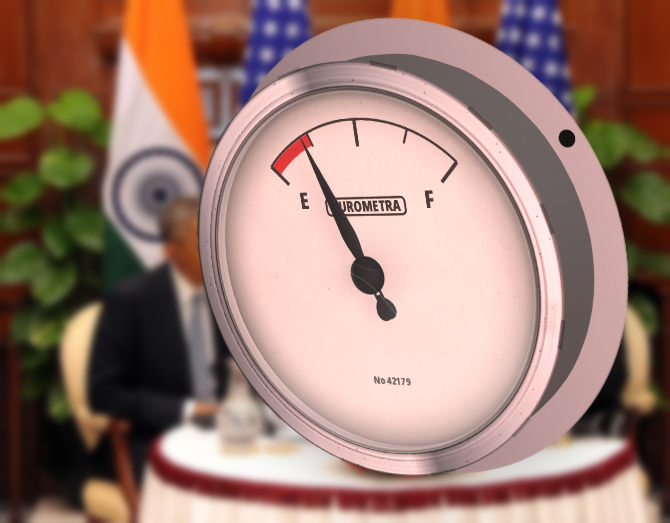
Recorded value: 0.25
